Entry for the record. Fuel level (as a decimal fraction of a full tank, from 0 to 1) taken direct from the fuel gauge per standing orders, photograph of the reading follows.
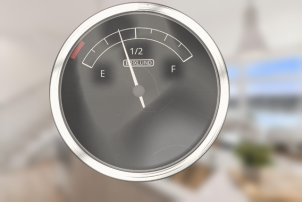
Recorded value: 0.375
